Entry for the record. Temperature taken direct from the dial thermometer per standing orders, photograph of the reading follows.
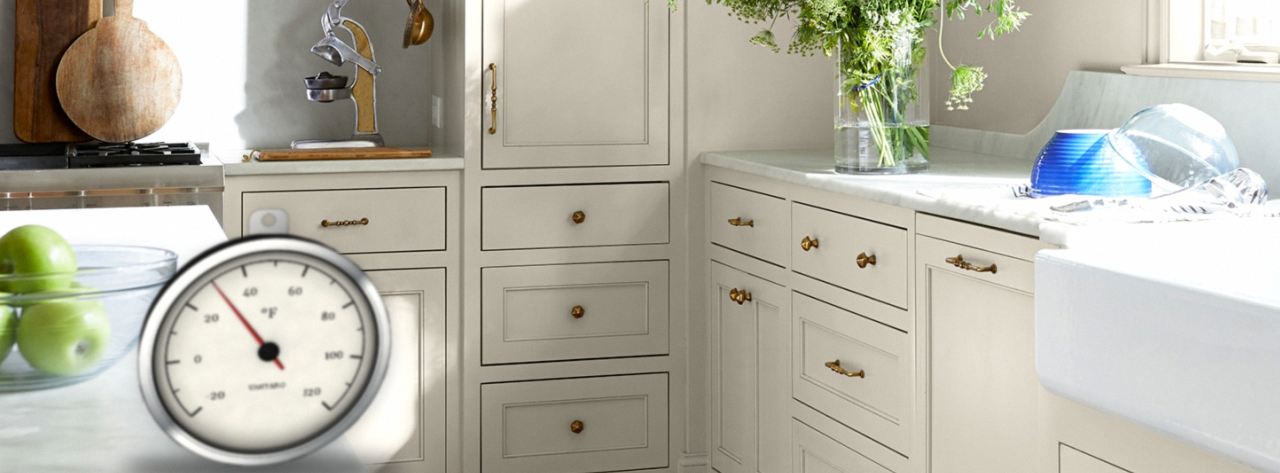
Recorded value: 30 °F
